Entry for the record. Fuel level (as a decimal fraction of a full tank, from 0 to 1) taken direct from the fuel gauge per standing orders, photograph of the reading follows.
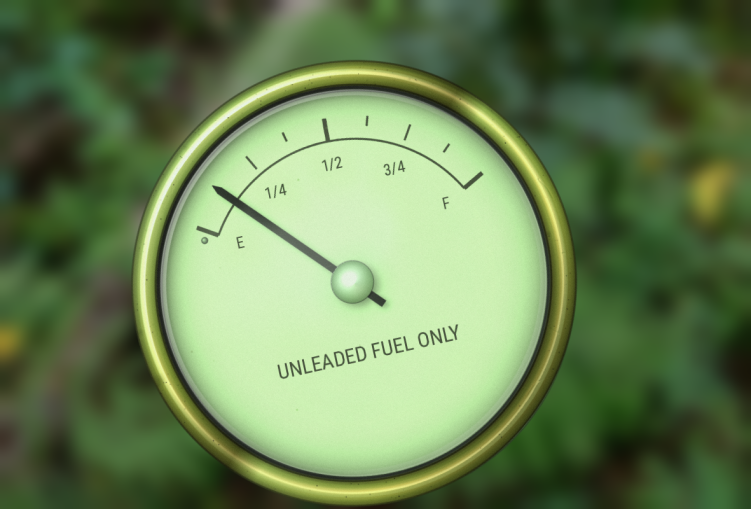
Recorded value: 0.125
